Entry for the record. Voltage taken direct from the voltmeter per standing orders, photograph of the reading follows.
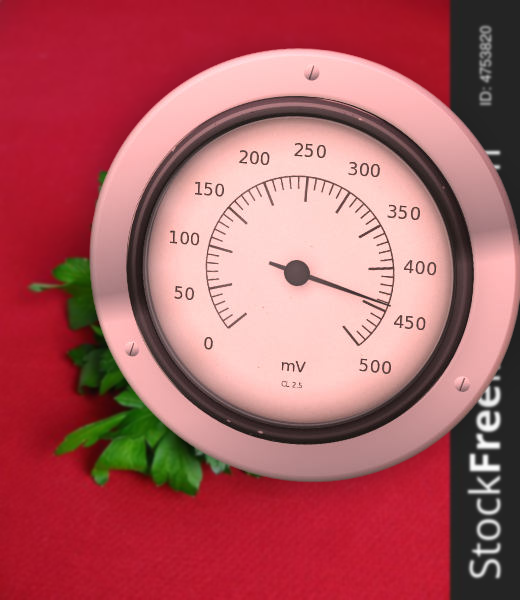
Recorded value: 440 mV
